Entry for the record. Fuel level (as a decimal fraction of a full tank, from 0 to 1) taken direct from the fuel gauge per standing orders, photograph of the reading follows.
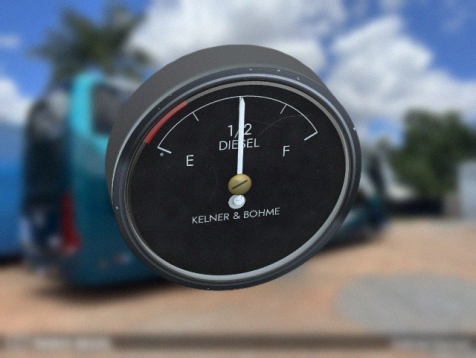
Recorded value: 0.5
